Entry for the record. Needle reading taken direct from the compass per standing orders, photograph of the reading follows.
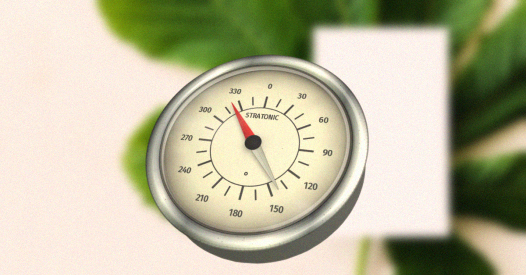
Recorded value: 322.5 °
